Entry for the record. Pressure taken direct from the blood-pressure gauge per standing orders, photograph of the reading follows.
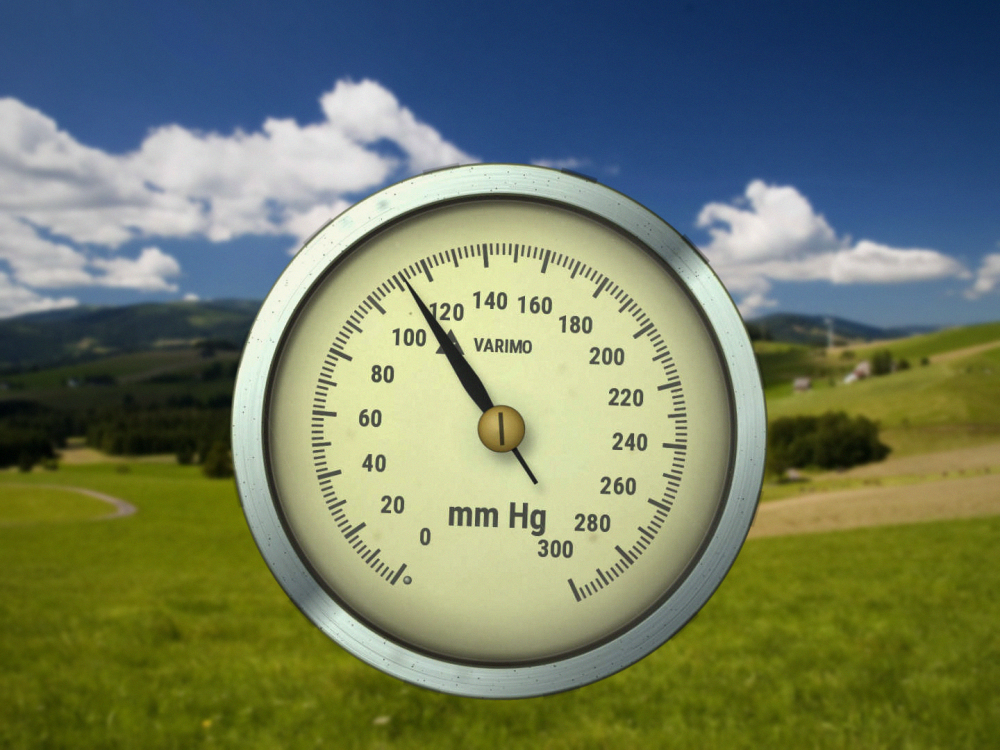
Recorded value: 112 mmHg
